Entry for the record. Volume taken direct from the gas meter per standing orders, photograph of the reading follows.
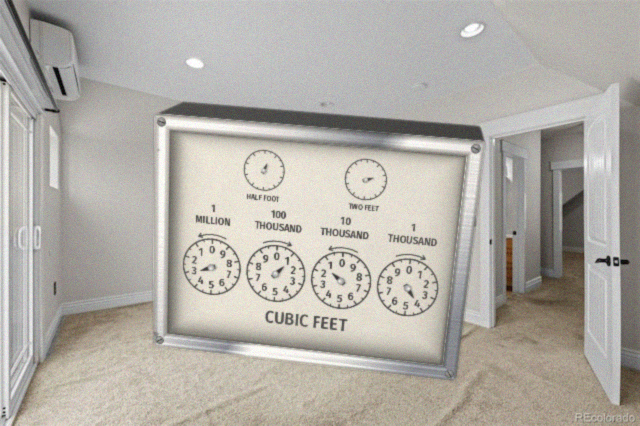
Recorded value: 311400 ft³
